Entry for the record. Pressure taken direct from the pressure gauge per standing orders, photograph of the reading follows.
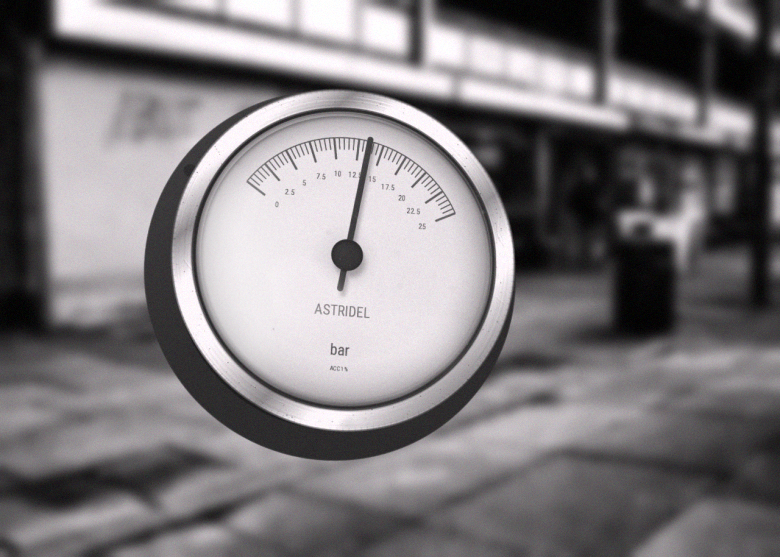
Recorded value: 13.5 bar
